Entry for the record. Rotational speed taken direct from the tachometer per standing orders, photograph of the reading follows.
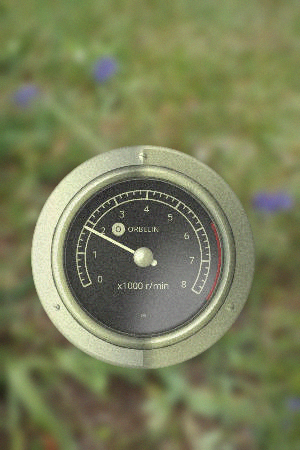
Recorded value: 1800 rpm
